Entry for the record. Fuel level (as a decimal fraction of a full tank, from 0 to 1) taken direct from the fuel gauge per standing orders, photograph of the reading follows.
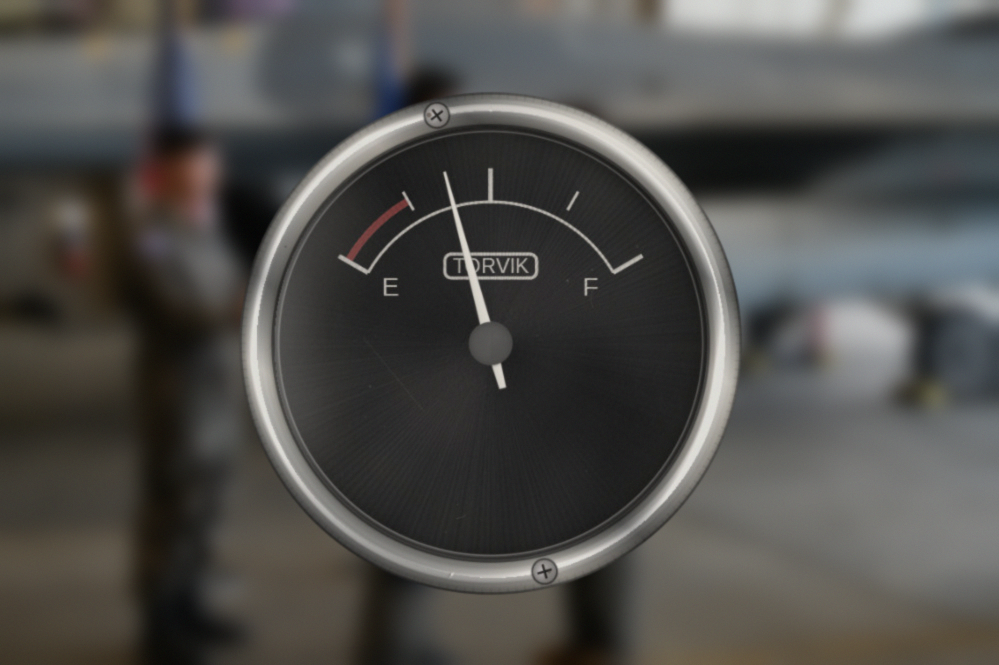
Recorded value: 0.375
